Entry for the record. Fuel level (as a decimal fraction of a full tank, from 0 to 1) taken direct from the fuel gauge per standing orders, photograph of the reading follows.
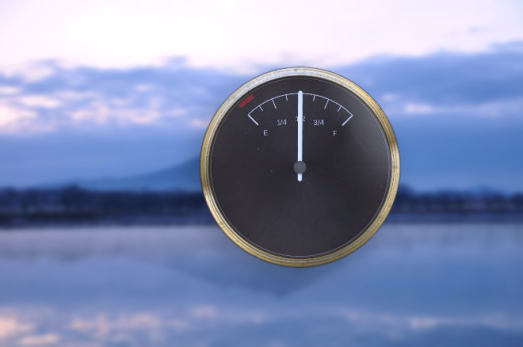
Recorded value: 0.5
